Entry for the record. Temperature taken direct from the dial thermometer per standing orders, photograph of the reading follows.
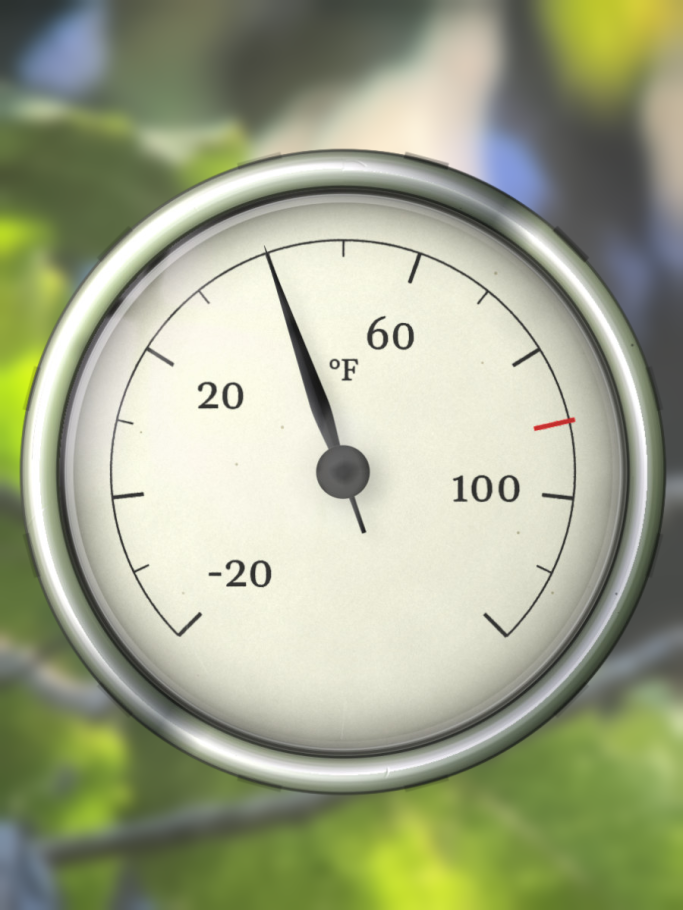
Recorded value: 40 °F
